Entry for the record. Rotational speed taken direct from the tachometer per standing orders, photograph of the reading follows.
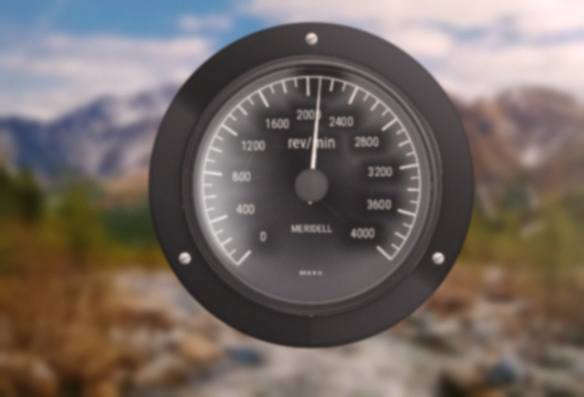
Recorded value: 2100 rpm
